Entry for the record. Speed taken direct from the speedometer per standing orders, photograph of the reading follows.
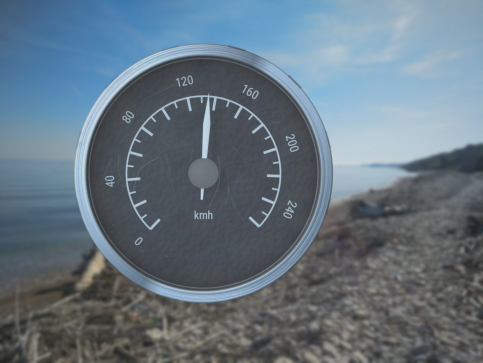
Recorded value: 135 km/h
